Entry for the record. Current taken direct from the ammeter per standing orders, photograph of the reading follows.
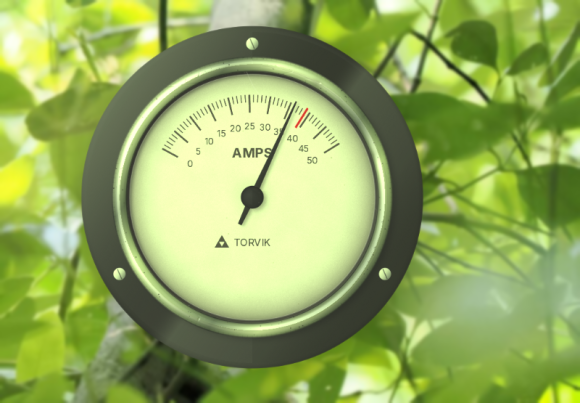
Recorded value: 36 A
